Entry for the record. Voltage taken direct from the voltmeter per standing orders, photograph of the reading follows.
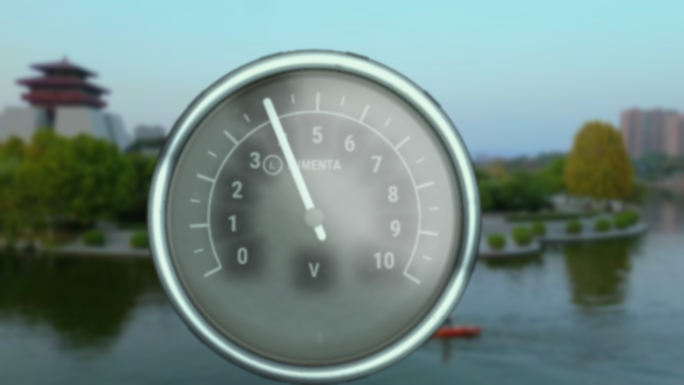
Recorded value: 4 V
